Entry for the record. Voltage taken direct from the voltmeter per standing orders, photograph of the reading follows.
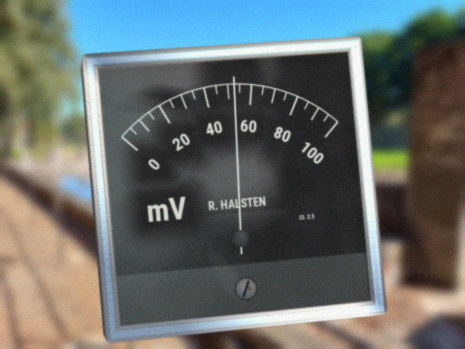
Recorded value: 52.5 mV
